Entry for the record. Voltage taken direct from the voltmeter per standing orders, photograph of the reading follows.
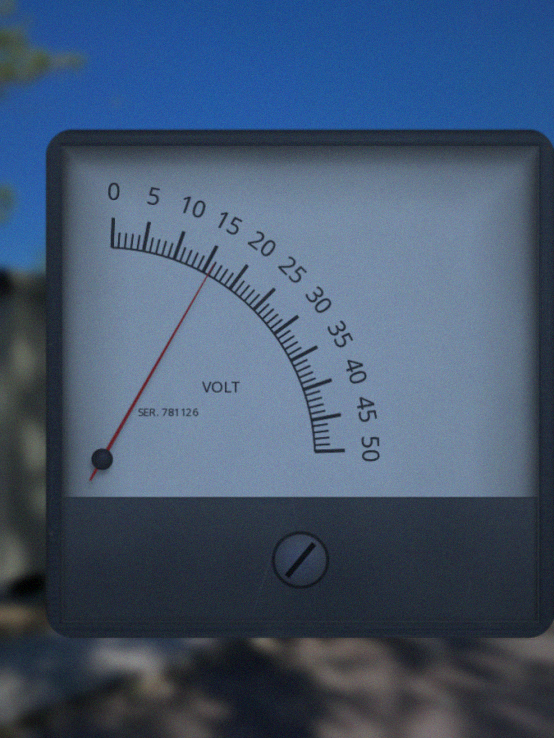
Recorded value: 16 V
